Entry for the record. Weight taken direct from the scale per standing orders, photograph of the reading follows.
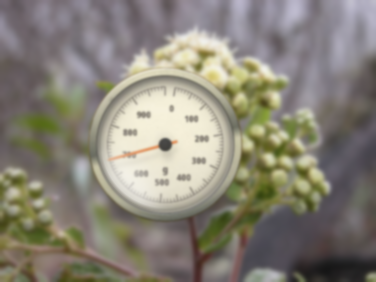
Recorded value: 700 g
